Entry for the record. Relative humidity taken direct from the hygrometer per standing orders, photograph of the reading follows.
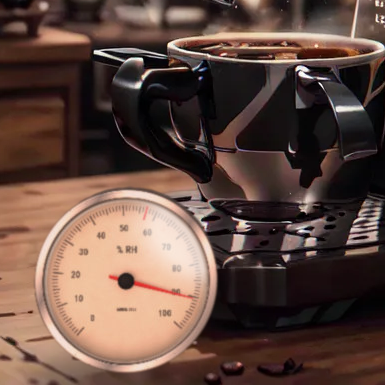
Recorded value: 90 %
